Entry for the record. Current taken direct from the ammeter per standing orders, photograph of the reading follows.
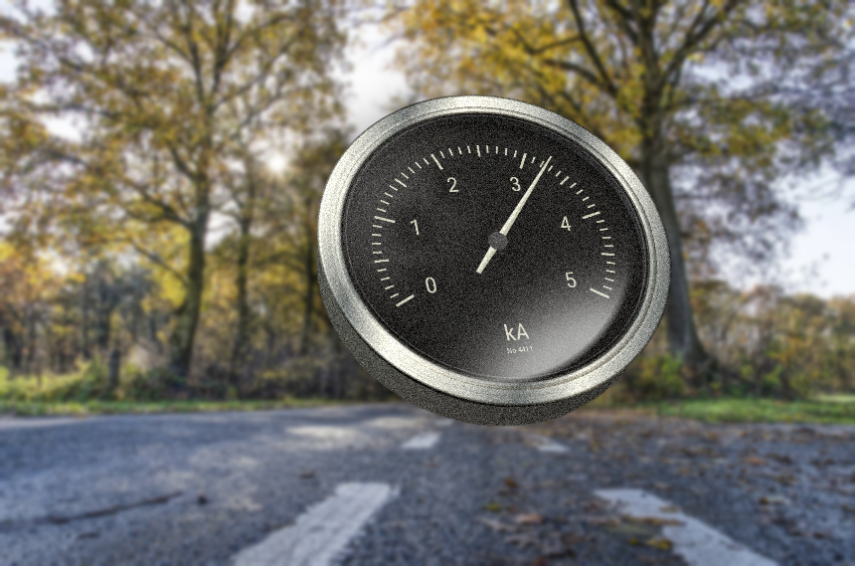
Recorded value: 3.25 kA
